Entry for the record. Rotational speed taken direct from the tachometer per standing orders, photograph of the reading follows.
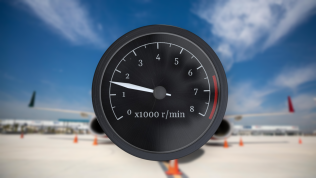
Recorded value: 1500 rpm
